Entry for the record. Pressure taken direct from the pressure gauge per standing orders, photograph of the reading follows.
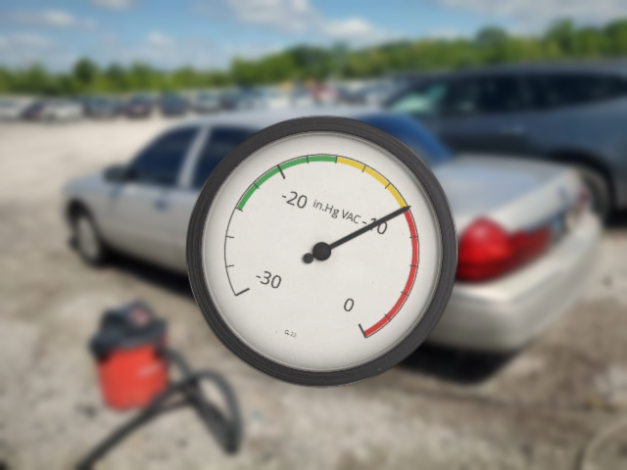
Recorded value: -10 inHg
